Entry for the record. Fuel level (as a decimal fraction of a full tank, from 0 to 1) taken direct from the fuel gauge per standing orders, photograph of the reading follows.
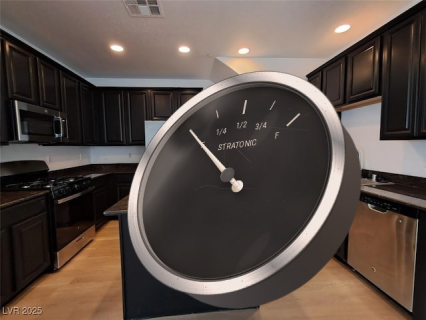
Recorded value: 0
